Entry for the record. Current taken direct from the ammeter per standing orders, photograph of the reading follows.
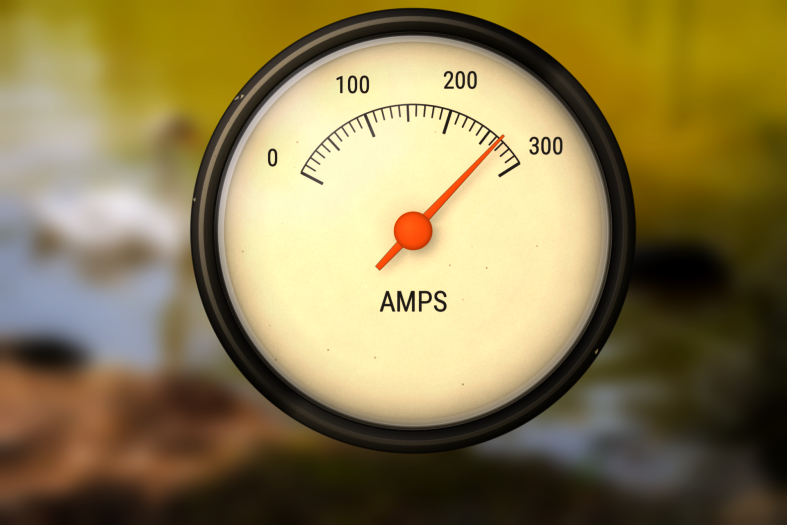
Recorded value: 265 A
